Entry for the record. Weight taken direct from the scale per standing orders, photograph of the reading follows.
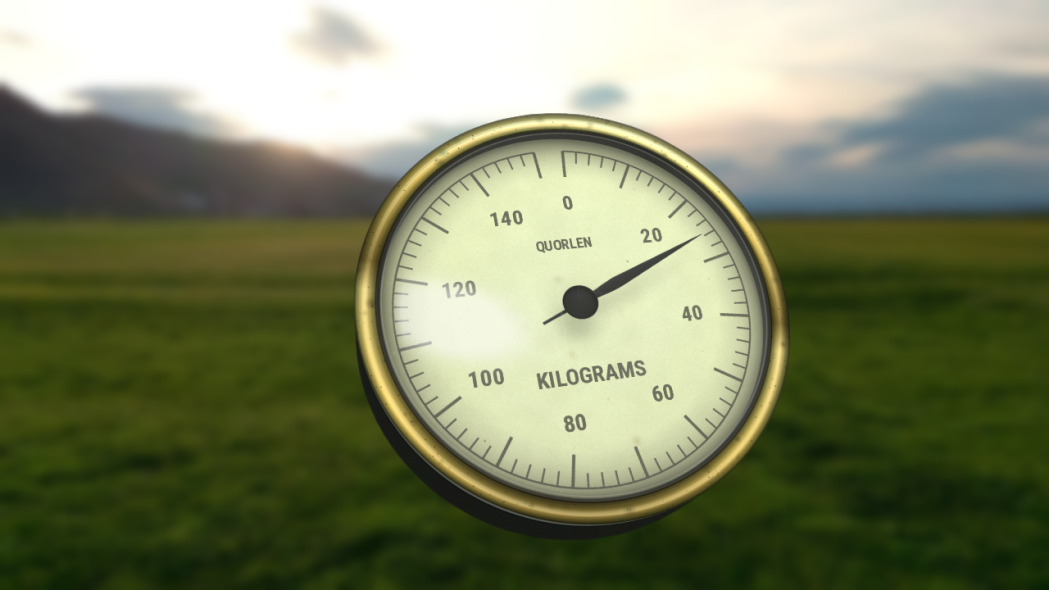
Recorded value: 26 kg
